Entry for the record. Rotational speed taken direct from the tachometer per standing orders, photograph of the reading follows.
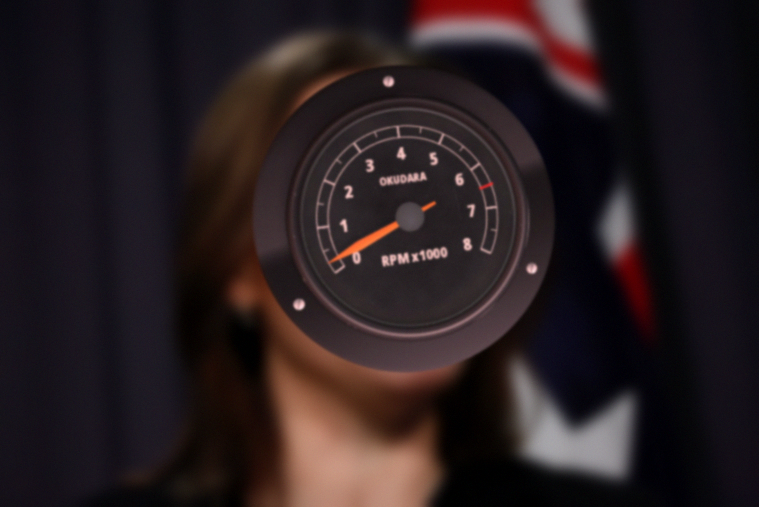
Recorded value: 250 rpm
